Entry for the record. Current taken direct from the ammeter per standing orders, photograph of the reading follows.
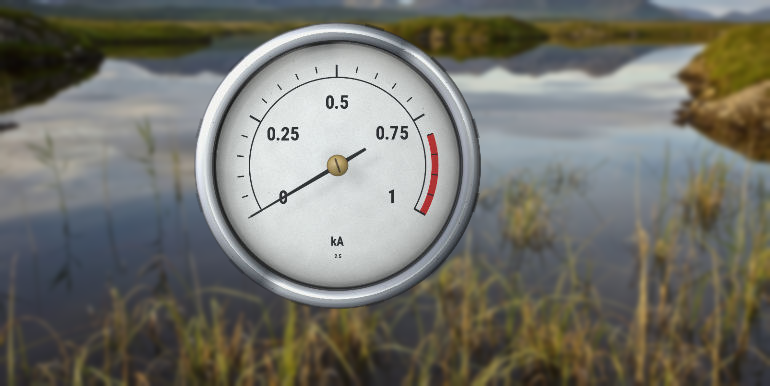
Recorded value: 0 kA
